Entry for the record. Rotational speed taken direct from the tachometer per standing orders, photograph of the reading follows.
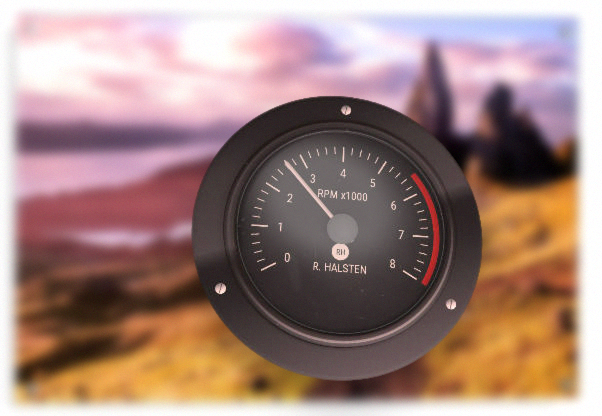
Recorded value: 2600 rpm
